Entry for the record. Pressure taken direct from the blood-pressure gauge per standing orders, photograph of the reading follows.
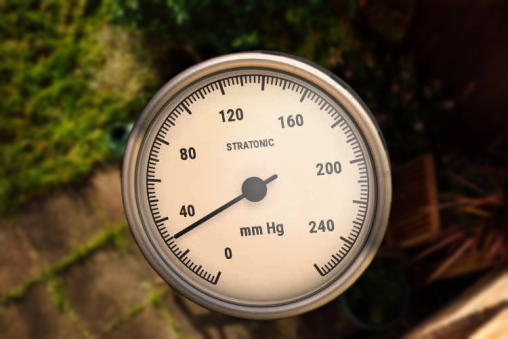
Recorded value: 30 mmHg
